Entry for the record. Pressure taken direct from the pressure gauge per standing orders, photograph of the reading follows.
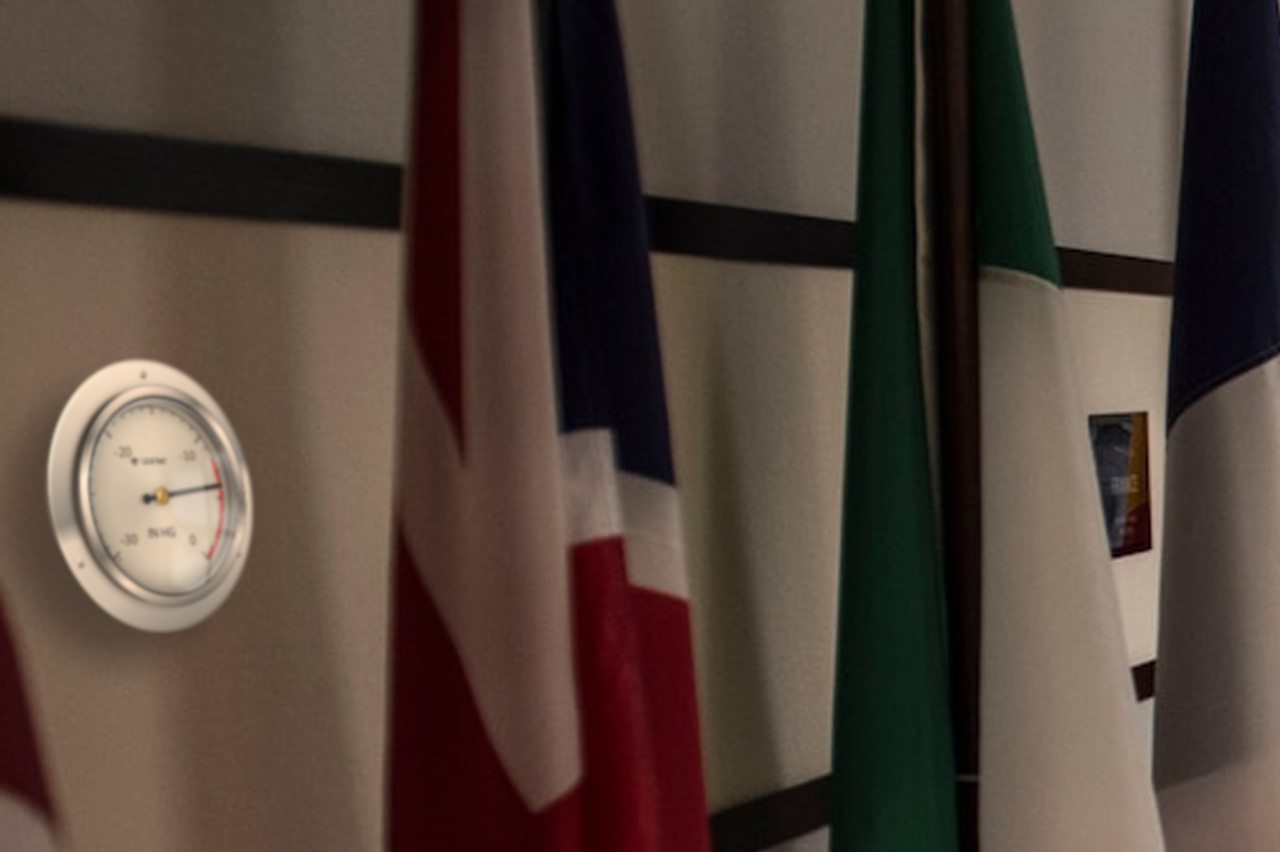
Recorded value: -6 inHg
